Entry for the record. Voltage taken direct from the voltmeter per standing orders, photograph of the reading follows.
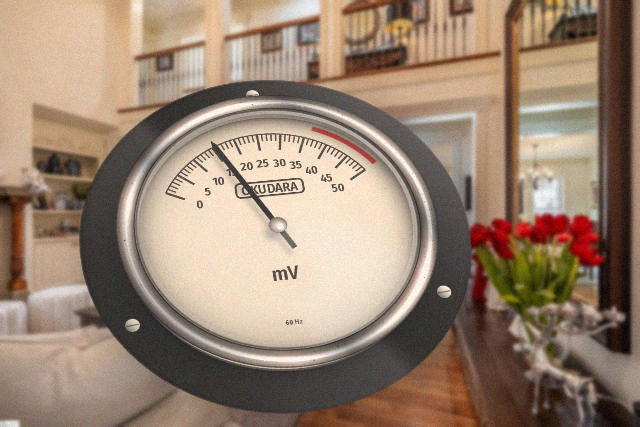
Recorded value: 15 mV
